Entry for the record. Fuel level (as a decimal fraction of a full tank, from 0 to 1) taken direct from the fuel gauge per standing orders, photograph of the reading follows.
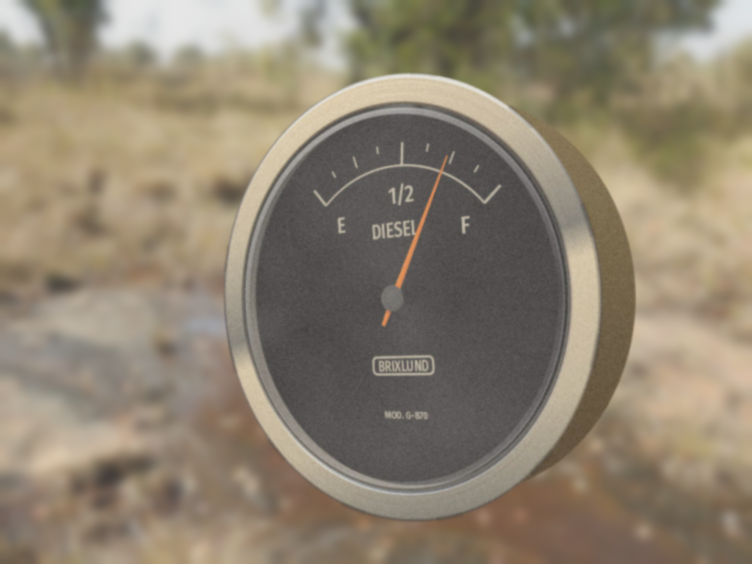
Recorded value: 0.75
